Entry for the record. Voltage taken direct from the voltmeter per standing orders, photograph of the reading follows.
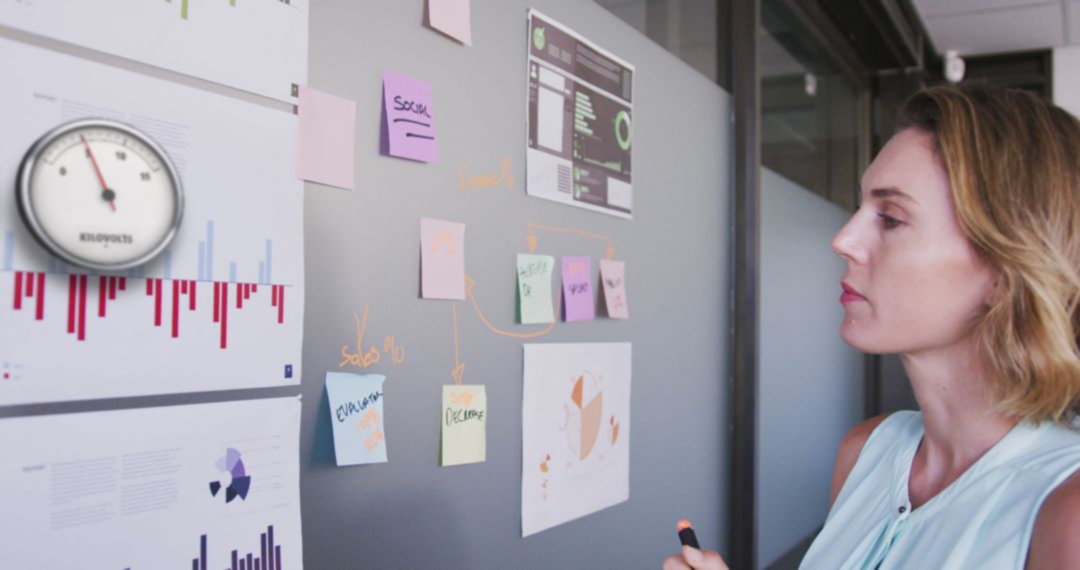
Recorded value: 5 kV
